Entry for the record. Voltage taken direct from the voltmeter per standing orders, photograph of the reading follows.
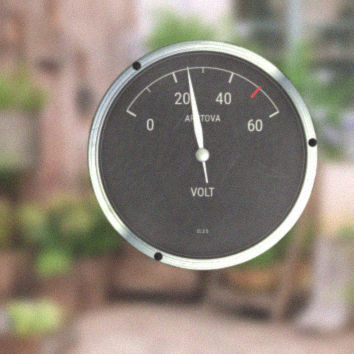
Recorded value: 25 V
